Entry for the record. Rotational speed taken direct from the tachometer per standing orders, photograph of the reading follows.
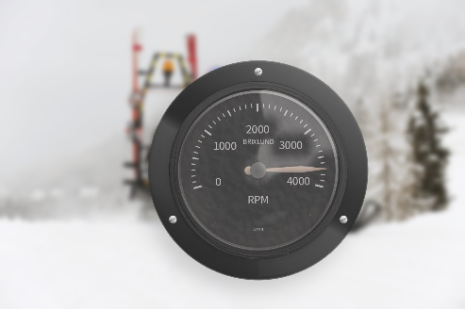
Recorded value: 3700 rpm
